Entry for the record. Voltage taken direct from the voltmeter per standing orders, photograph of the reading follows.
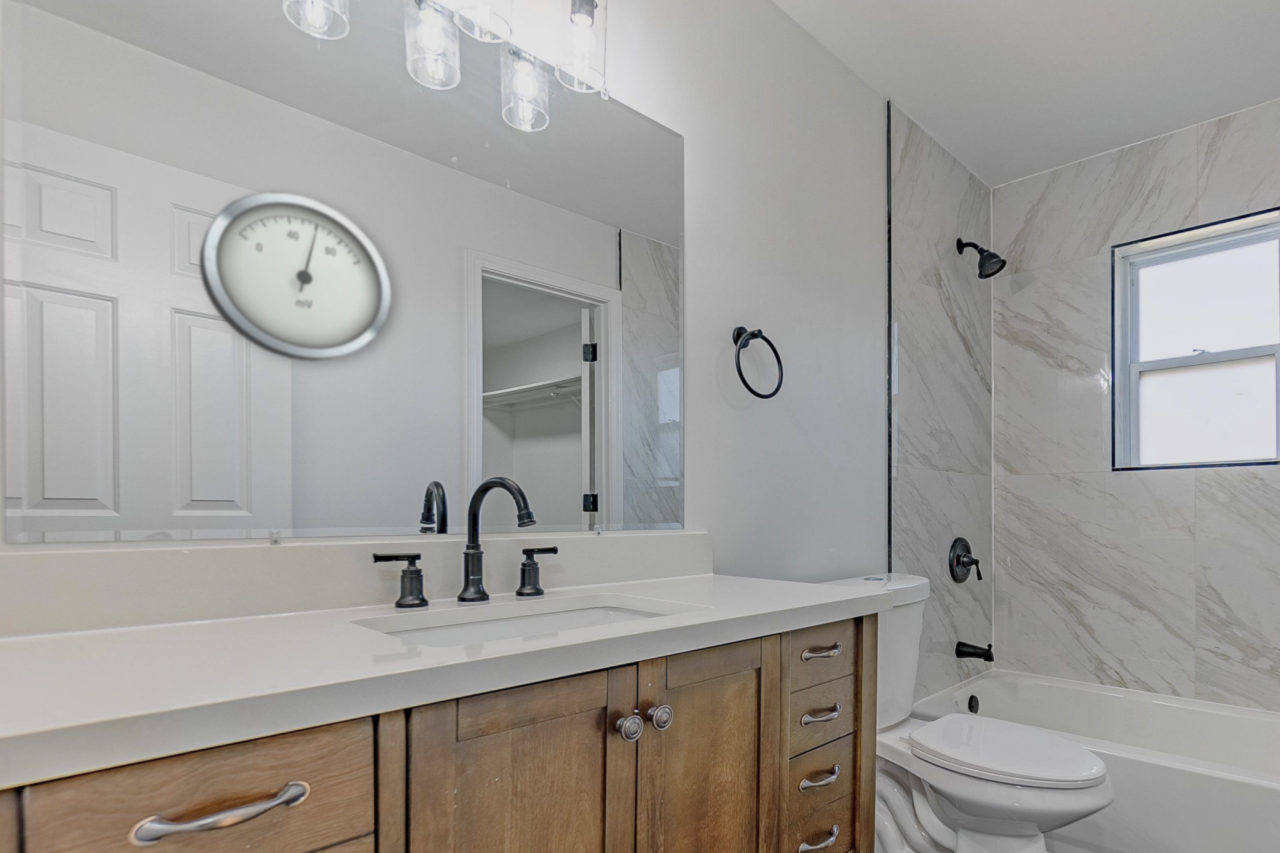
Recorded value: 60 mV
